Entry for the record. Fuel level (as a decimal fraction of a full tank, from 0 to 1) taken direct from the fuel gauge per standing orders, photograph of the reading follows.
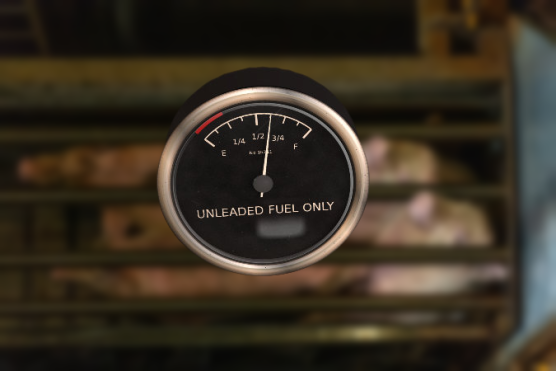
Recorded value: 0.625
